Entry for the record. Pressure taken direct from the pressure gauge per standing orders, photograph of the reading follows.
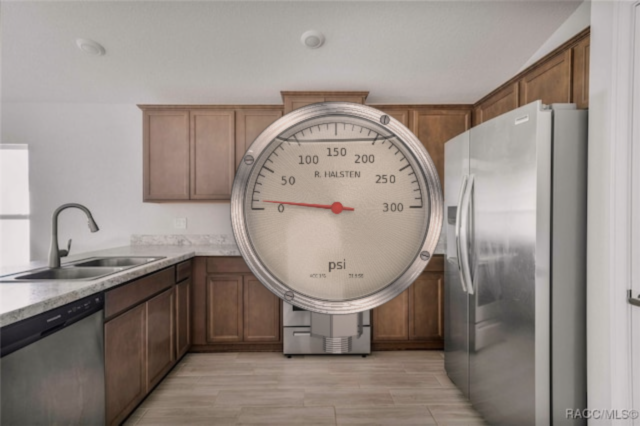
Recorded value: 10 psi
